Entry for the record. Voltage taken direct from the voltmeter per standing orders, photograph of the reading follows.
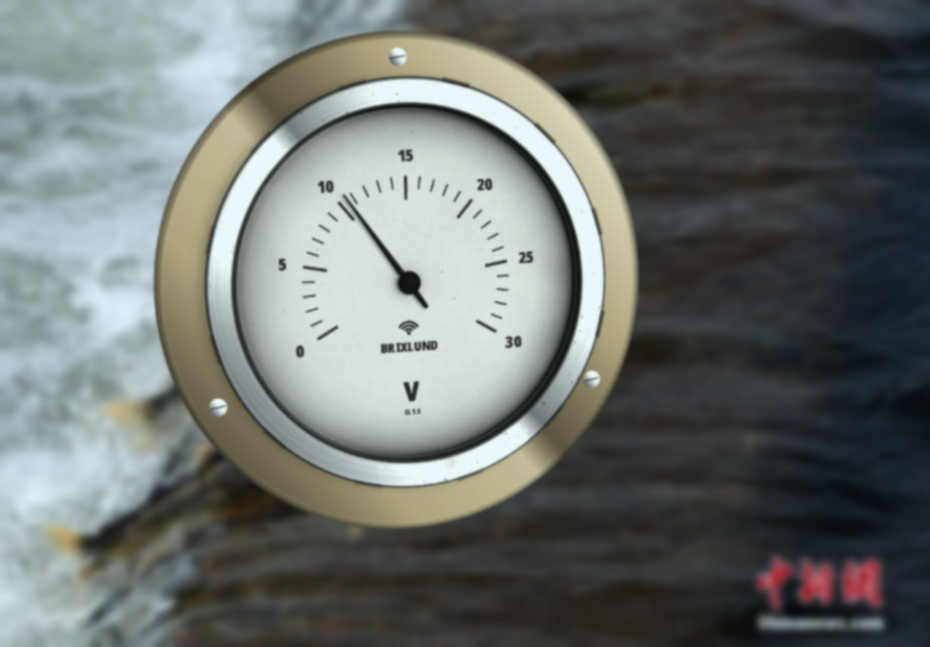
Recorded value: 10.5 V
